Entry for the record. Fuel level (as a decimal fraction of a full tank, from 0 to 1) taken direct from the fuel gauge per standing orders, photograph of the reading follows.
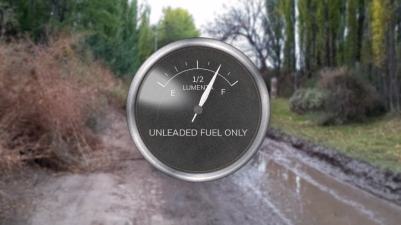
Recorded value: 0.75
